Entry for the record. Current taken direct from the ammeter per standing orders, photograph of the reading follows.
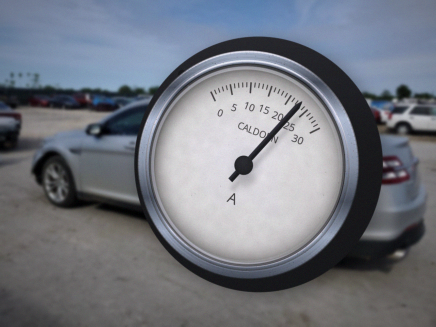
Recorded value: 23 A
